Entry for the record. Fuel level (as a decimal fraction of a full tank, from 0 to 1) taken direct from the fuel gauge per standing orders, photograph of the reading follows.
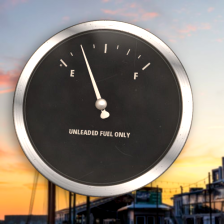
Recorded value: 0.25
